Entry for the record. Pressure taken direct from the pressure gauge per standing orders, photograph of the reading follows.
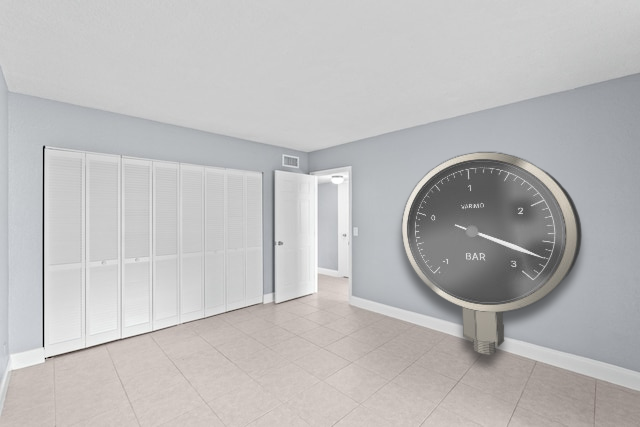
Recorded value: 2.7 bar
